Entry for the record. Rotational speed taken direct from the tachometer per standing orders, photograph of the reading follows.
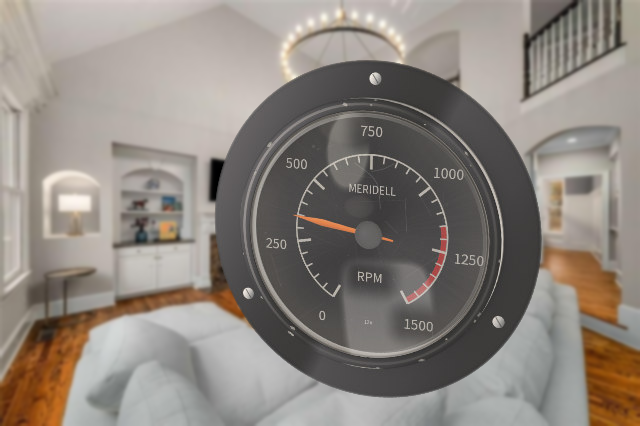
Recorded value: 350 rpm
